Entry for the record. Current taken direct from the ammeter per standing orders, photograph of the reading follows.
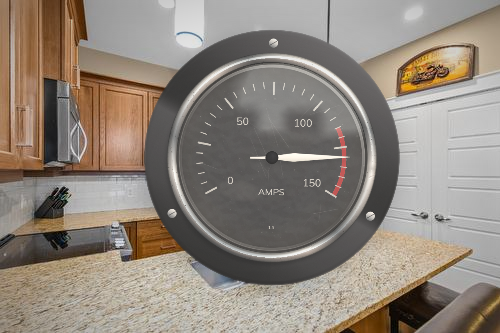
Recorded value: 130 A
